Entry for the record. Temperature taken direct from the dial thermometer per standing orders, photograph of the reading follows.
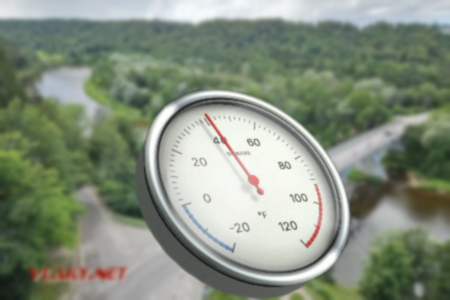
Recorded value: 40 °F
